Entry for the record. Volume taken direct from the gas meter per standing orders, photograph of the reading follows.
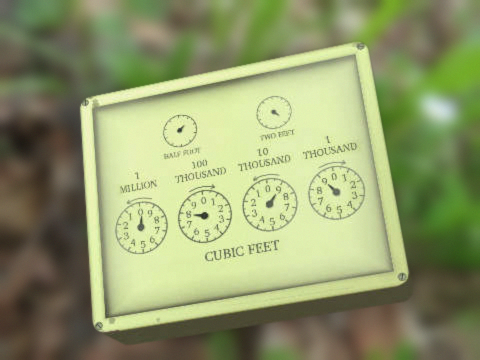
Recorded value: 978900 ft³
